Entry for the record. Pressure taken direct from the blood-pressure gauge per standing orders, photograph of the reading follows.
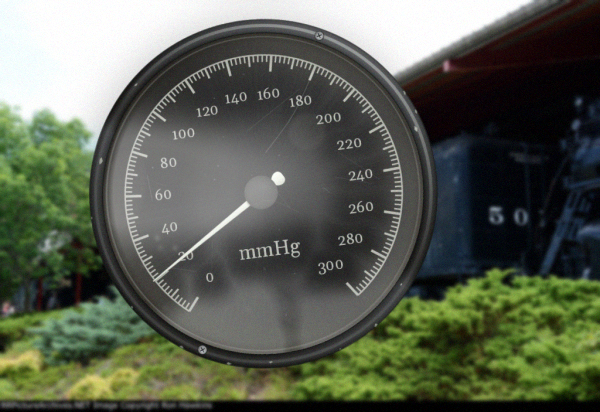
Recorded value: 20 mmHg
